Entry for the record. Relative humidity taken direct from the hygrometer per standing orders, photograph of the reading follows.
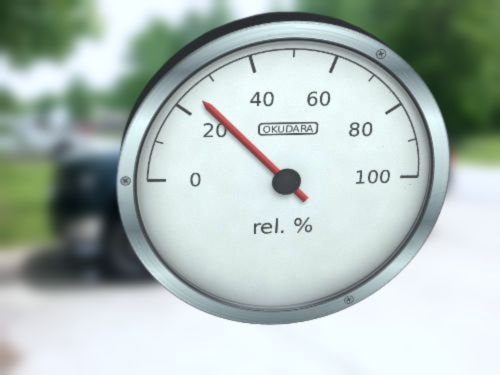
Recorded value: 25 %
